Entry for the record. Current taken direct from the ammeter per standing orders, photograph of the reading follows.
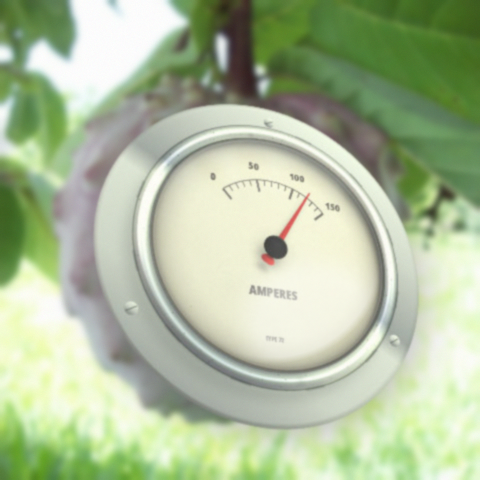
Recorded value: 120 A
